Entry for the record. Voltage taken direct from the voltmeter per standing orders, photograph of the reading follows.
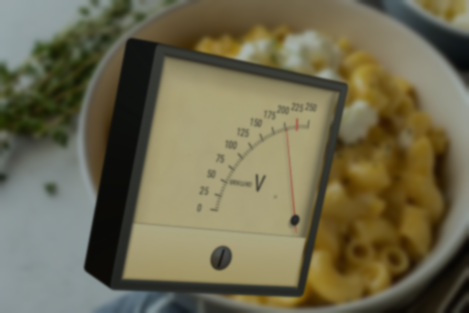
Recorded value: 200 V
